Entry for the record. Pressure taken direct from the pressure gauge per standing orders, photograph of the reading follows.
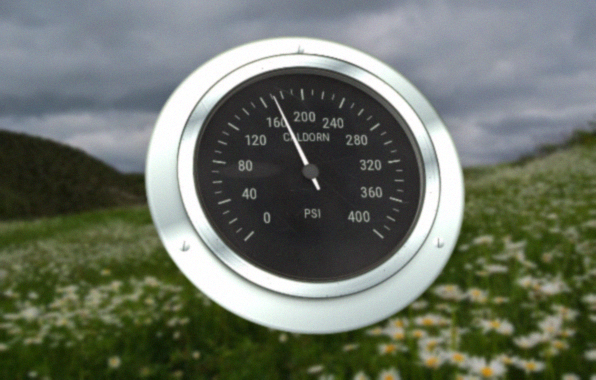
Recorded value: 170 psi
